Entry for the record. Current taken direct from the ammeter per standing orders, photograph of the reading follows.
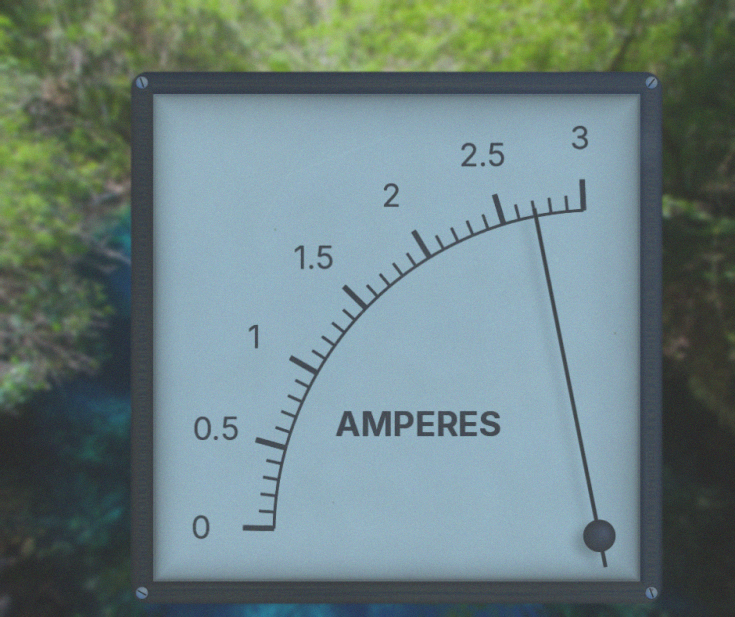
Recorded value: 2.7 A
